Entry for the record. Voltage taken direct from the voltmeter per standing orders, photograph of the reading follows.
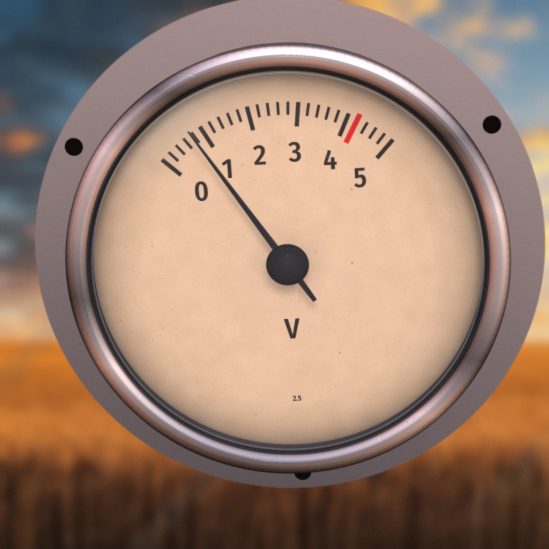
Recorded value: 0.8 V
